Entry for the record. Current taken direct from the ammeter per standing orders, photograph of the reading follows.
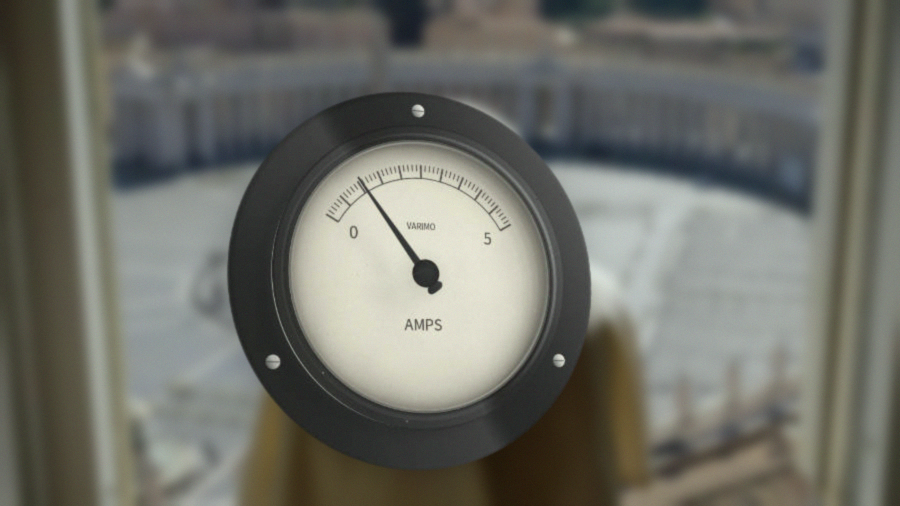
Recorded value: 1 A
